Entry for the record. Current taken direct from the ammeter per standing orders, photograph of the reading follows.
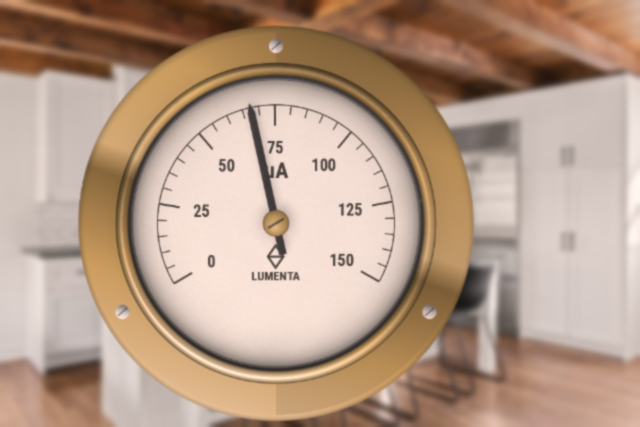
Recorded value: 67.5 µA
